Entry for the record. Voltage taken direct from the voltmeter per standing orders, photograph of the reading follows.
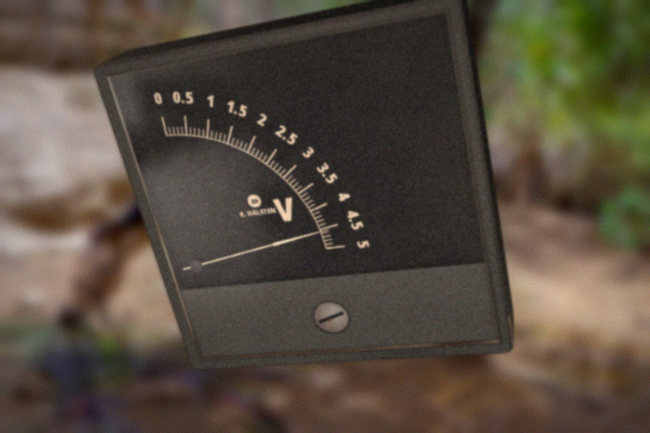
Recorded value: 4.5 V
